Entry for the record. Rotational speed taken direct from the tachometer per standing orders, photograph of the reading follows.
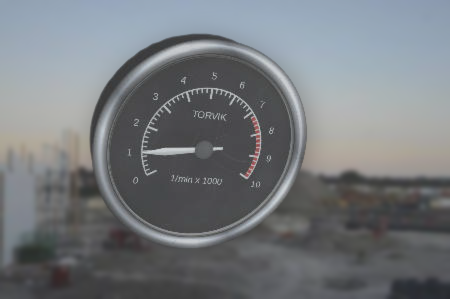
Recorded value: 1000 rpm
